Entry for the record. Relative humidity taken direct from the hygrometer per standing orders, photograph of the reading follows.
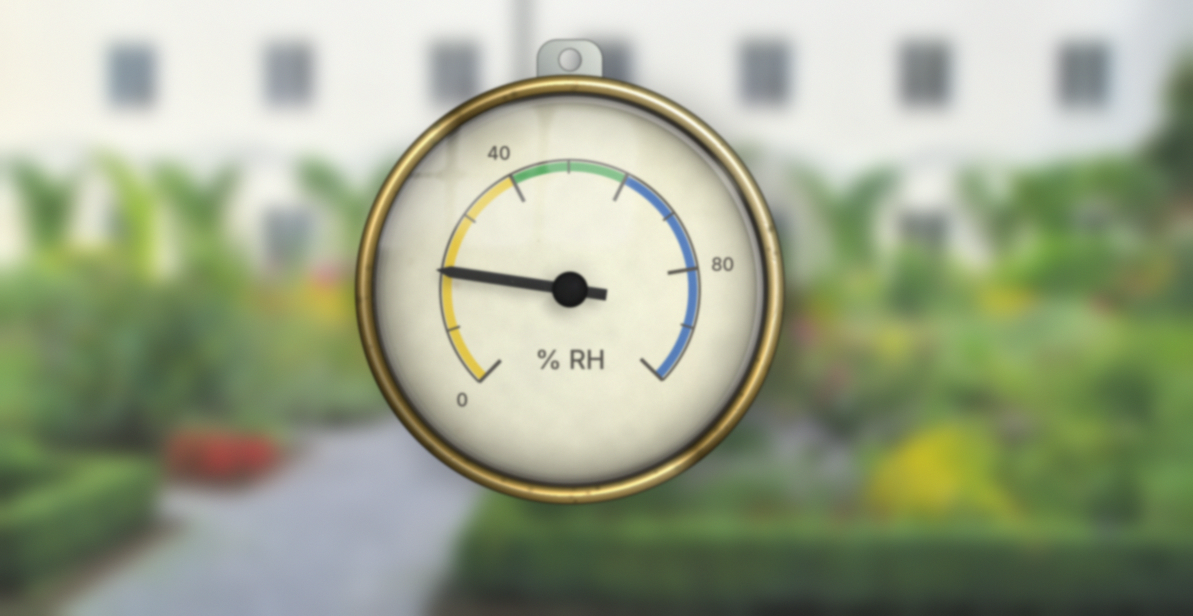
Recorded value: 20 %
